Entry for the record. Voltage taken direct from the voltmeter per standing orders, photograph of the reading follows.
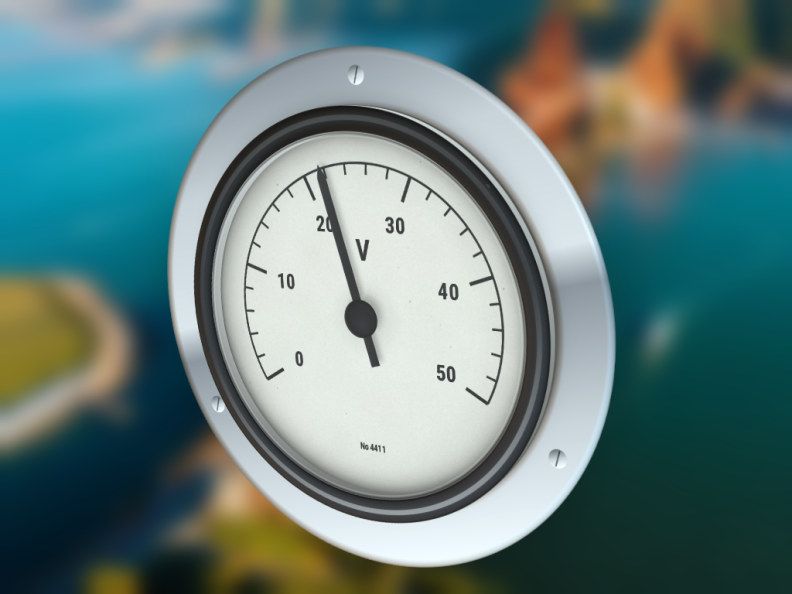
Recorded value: 22 V
